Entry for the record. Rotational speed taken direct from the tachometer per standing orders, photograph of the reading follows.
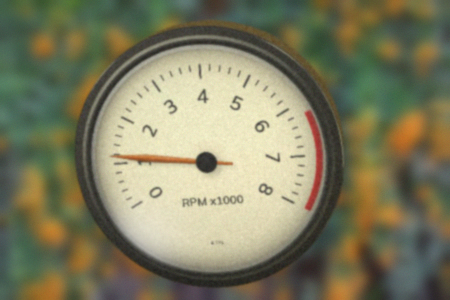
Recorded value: 1200 rpm
